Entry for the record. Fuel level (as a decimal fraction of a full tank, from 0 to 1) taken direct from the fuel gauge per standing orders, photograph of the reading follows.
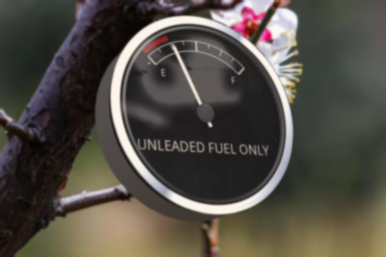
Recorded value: 0.25
